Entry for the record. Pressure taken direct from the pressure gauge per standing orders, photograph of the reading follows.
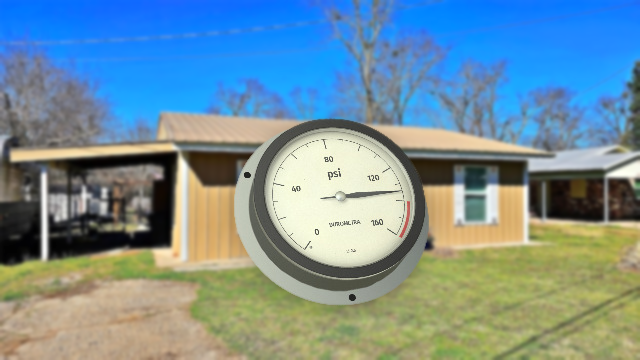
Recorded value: 135 psi
